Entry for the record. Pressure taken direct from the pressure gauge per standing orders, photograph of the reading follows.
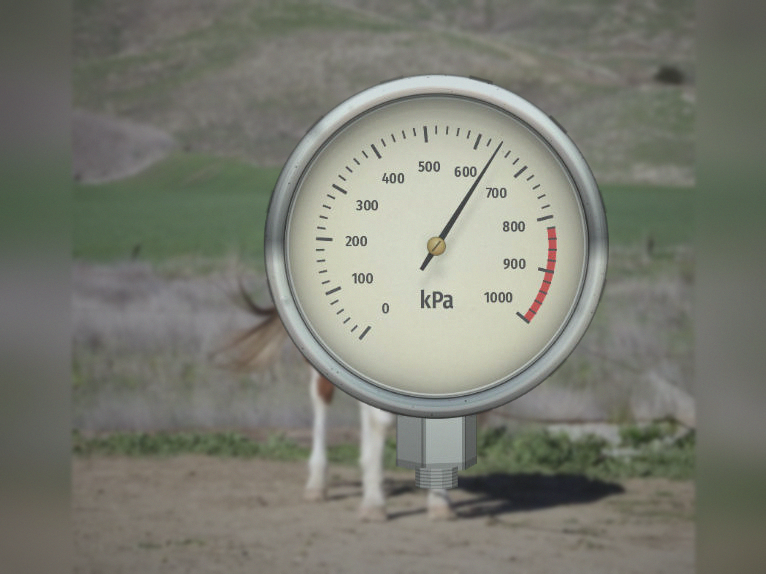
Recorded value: 640 kPa
